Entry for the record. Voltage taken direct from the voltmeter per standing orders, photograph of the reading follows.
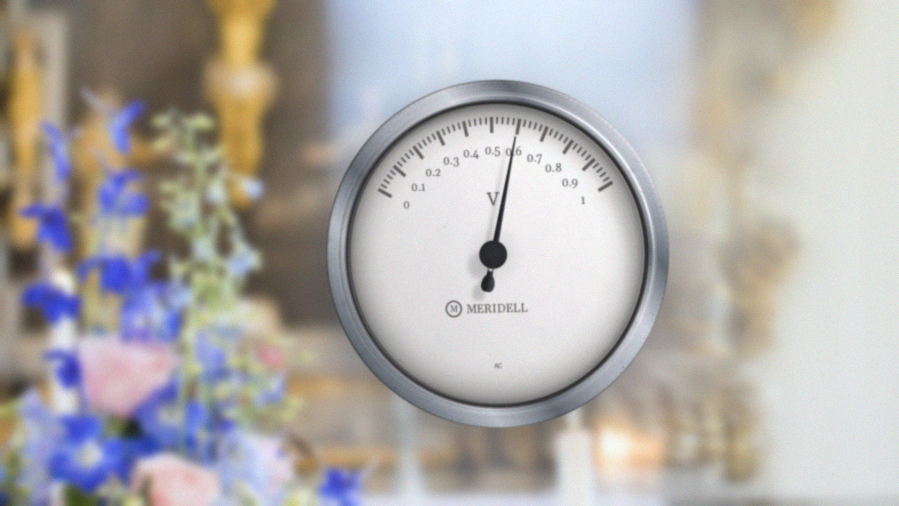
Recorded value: 0.6 V
